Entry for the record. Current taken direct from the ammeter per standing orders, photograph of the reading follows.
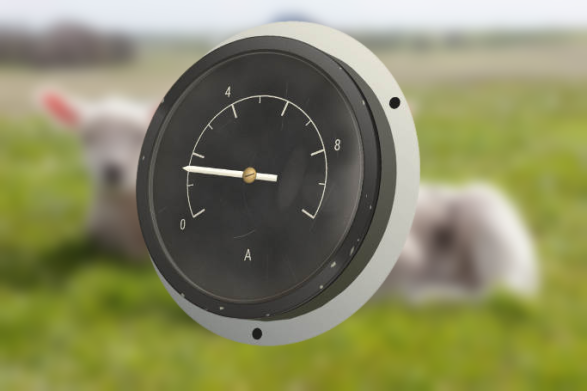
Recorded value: 1.5 A
